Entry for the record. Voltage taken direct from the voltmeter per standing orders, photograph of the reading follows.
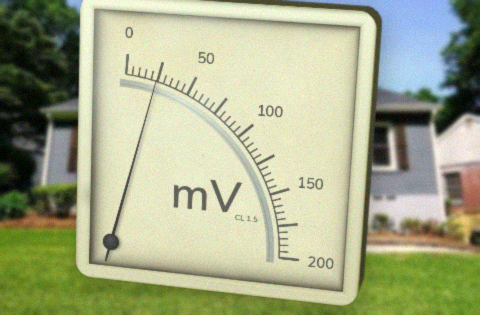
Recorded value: 25 mV
